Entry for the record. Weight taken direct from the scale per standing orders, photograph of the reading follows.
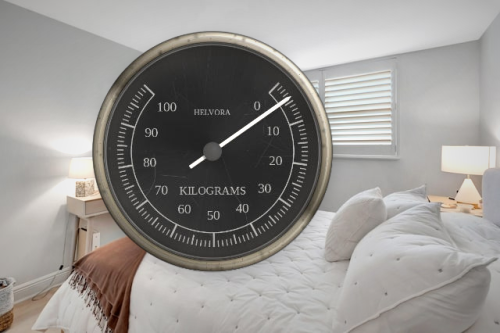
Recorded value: 4 kg
